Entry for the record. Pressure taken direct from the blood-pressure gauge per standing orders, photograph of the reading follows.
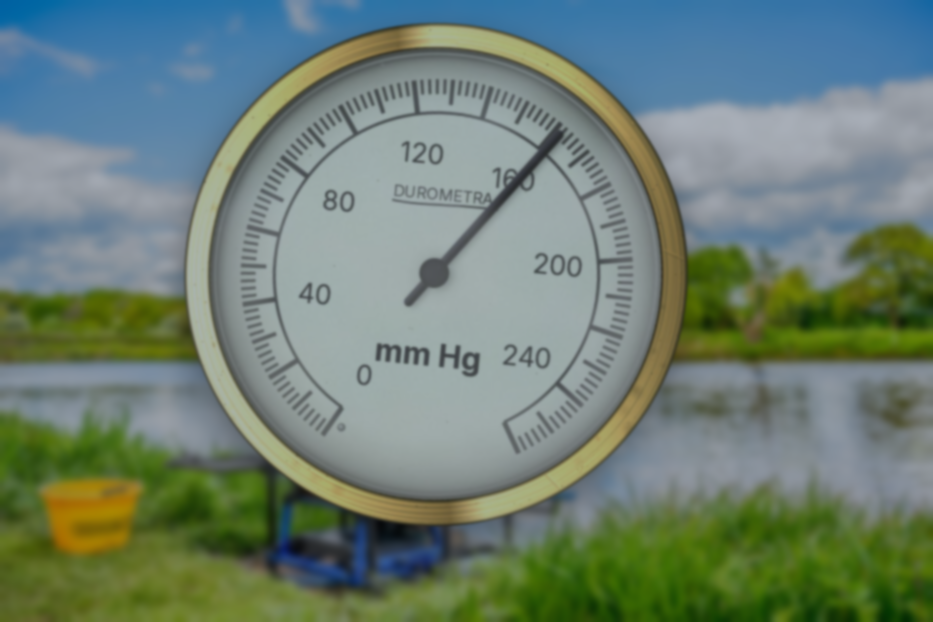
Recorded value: 162 mmHg
